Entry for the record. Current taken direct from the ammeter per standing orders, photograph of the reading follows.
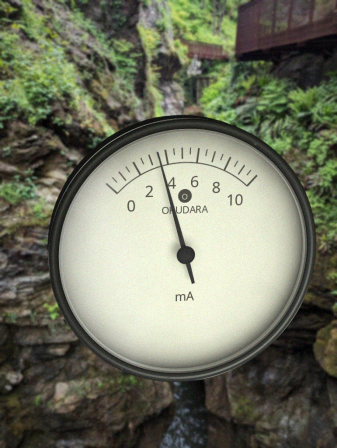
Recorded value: 3.5 mA
